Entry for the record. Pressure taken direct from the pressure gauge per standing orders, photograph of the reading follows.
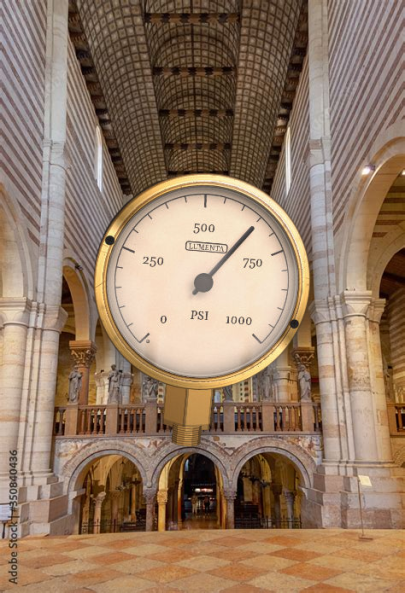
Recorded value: 650 psi
